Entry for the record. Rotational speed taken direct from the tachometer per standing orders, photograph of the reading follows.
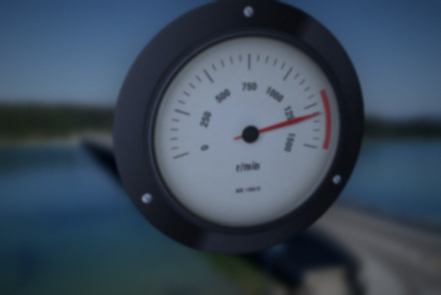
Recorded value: 1300 rpm
